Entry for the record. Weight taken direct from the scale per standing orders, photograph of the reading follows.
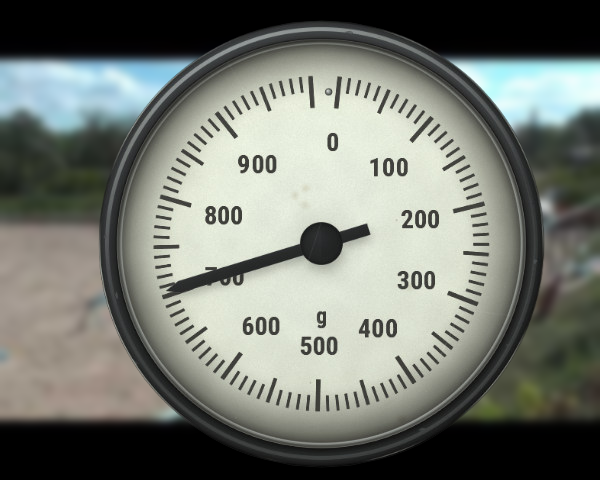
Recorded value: 705 g
